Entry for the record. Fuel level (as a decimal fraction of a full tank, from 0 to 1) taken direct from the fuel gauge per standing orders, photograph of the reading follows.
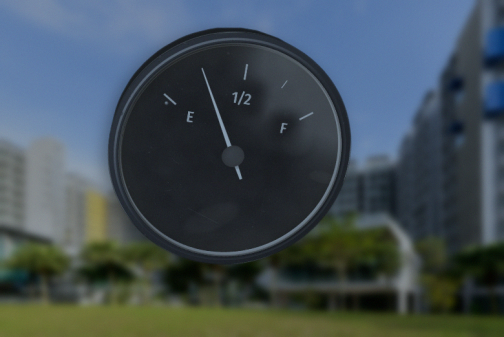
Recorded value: 0.25
